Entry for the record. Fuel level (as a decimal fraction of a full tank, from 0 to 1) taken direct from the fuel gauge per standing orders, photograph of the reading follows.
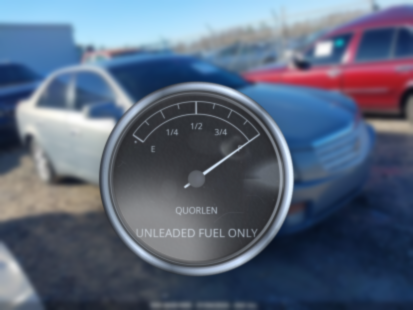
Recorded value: 1
